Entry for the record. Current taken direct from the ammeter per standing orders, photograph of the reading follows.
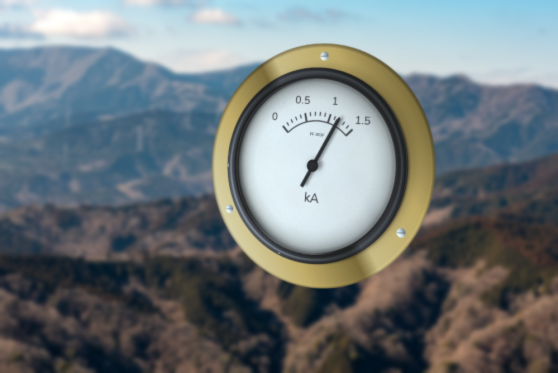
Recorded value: 1.2 kA
